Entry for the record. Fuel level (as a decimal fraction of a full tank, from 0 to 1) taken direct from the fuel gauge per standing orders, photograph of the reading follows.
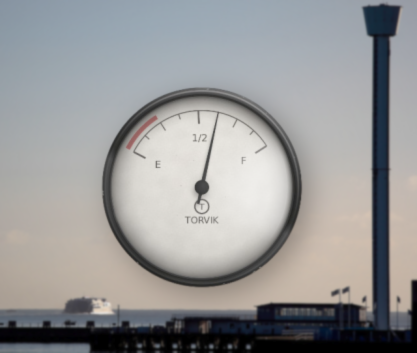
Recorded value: 0.625
